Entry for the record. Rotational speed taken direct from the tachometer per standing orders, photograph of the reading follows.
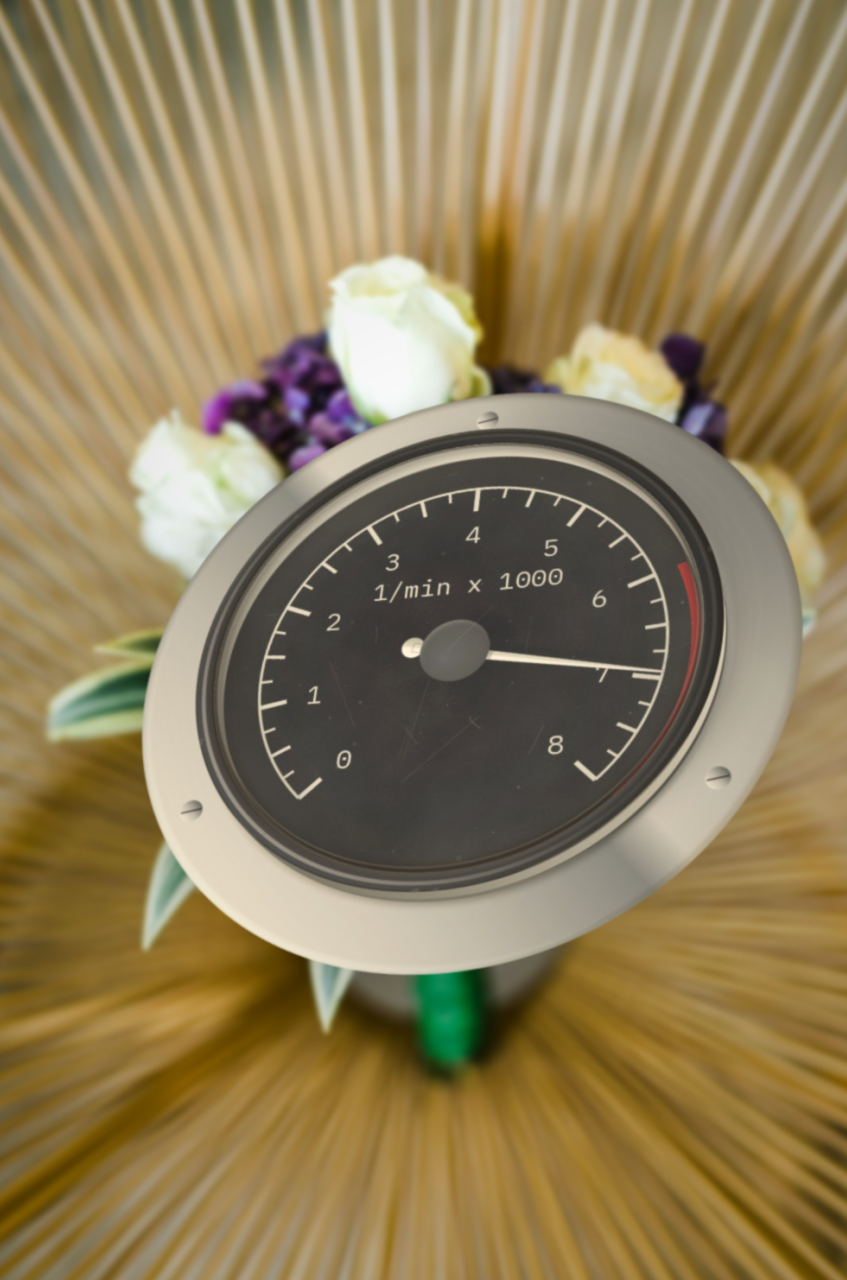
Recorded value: 7000 rpm
